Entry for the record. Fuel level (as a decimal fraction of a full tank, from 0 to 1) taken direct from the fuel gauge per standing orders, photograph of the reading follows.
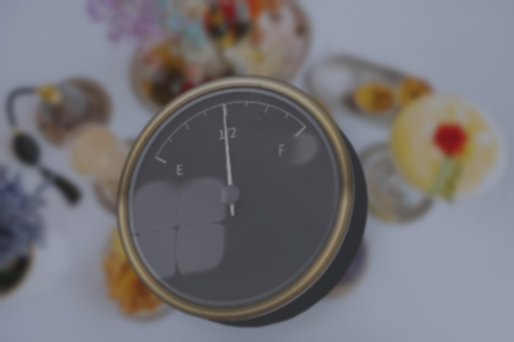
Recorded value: 0.5
